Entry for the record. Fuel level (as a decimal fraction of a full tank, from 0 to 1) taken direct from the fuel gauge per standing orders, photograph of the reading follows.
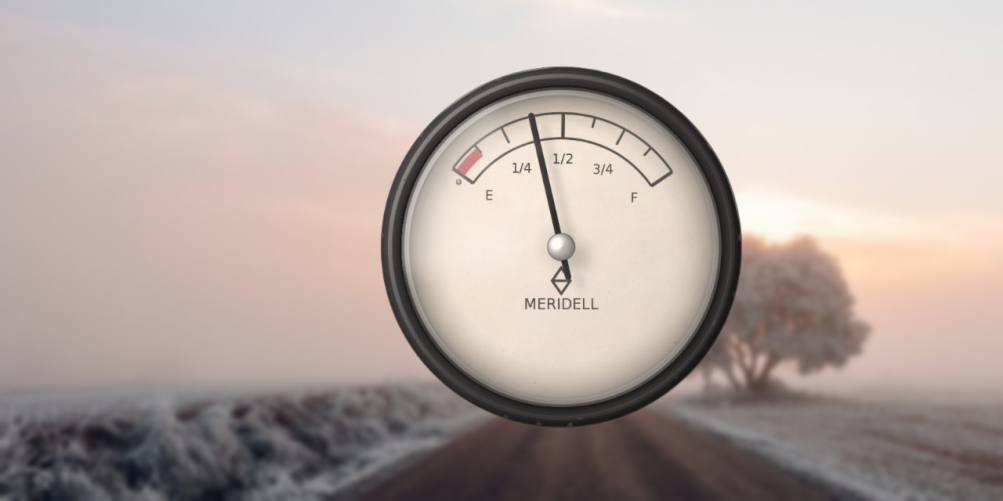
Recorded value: 0.375
